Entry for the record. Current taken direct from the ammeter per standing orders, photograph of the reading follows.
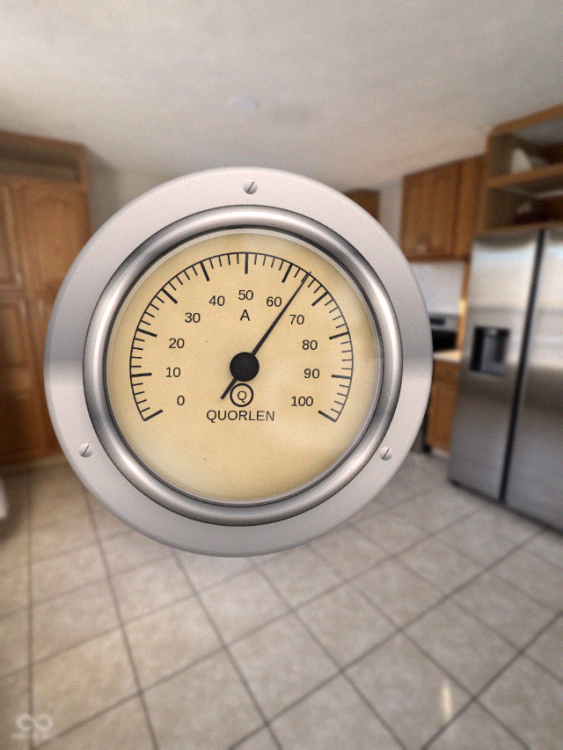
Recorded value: 64 A
